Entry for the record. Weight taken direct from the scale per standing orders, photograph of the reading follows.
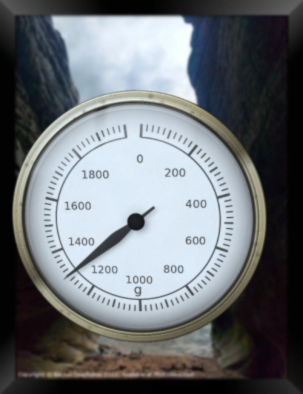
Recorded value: 1300 g
